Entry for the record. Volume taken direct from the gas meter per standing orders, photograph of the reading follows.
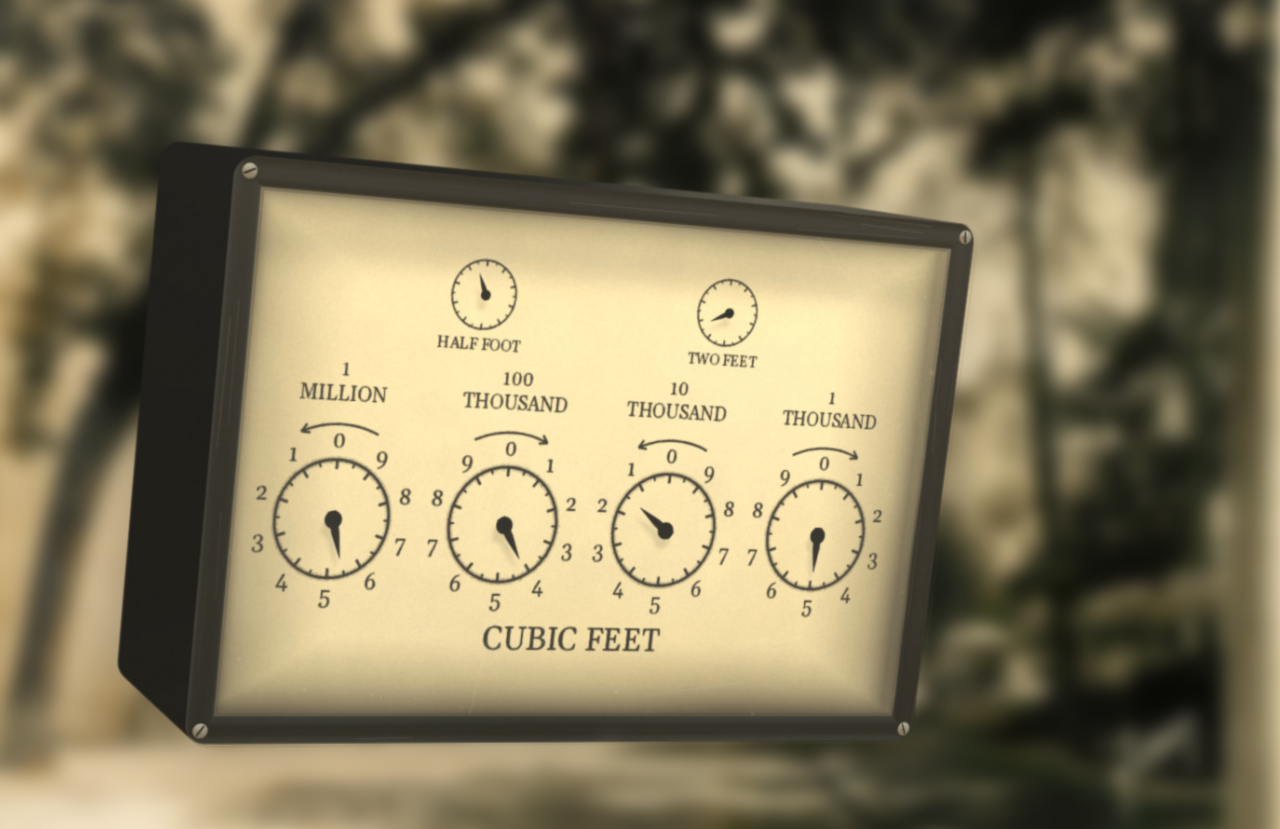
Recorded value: 541500 ft³
